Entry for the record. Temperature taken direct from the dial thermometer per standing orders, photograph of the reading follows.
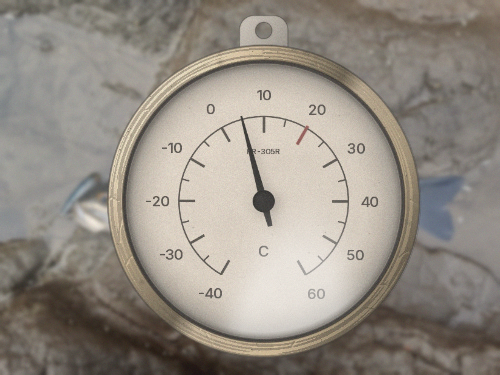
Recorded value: 5 °C
